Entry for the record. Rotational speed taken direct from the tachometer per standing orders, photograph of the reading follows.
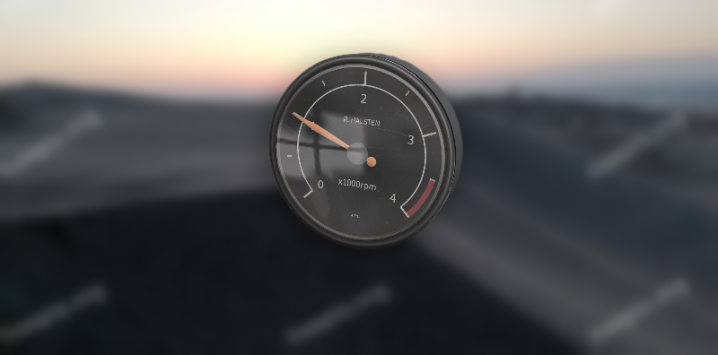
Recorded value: 1000 rpm
